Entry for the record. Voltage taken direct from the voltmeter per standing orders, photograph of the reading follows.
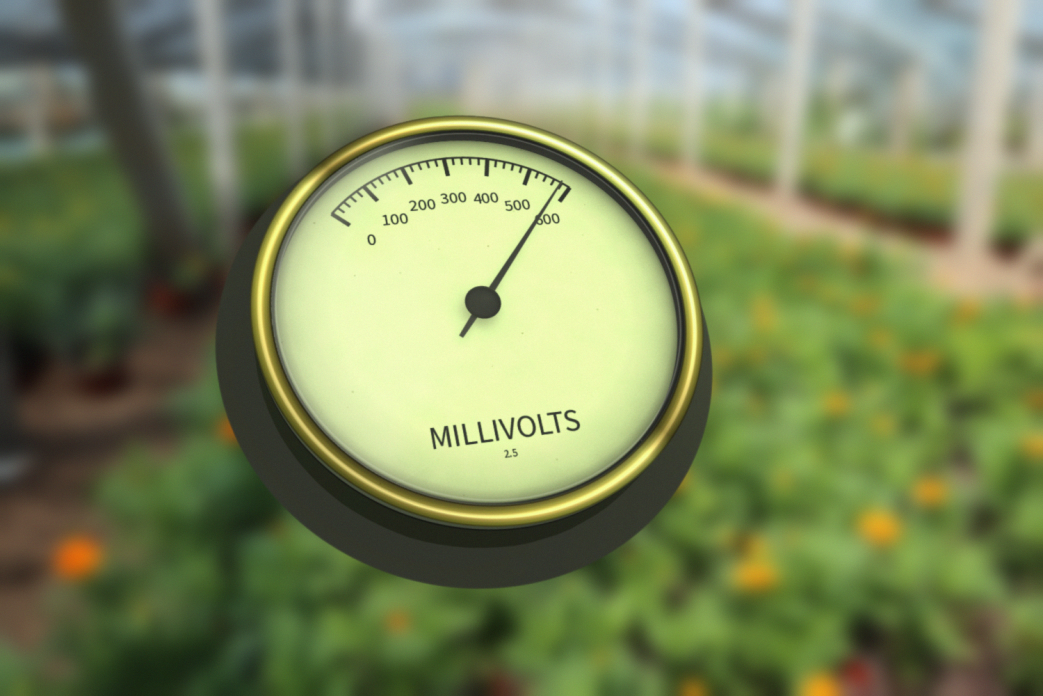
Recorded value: 580 mV
